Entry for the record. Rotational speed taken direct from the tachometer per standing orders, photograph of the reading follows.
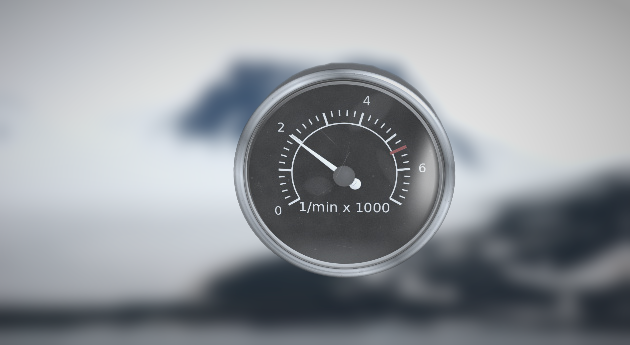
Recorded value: 2000 rpm
